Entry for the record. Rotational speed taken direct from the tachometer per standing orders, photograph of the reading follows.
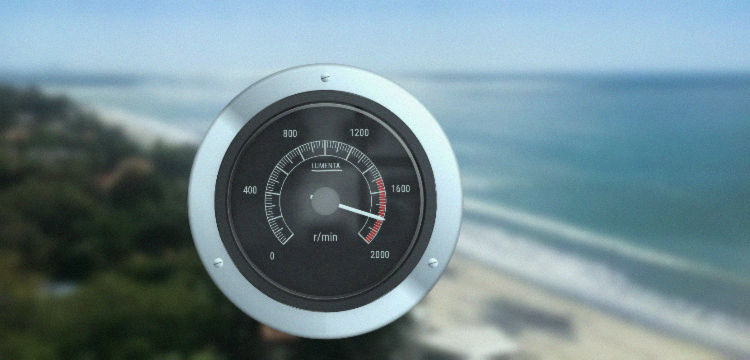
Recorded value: 1800 rpm
